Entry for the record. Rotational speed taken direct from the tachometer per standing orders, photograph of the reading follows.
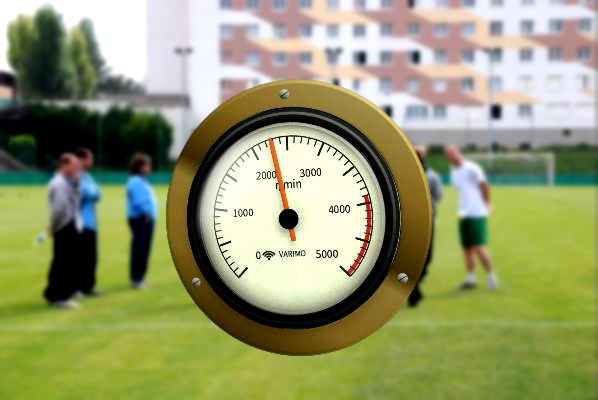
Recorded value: 2300 rpm
